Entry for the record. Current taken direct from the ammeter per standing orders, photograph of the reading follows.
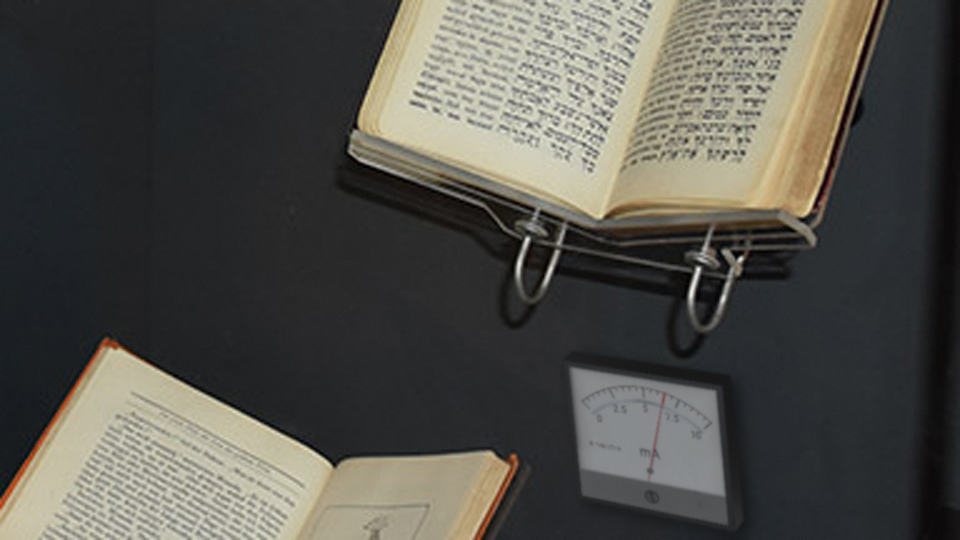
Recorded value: 6.5 mA
